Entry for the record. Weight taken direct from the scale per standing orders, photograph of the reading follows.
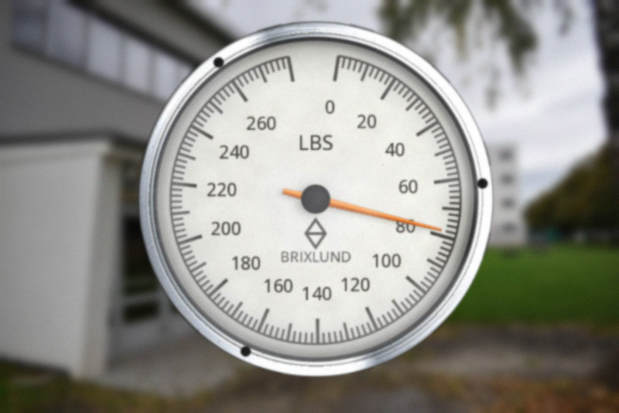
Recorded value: 78 lb
